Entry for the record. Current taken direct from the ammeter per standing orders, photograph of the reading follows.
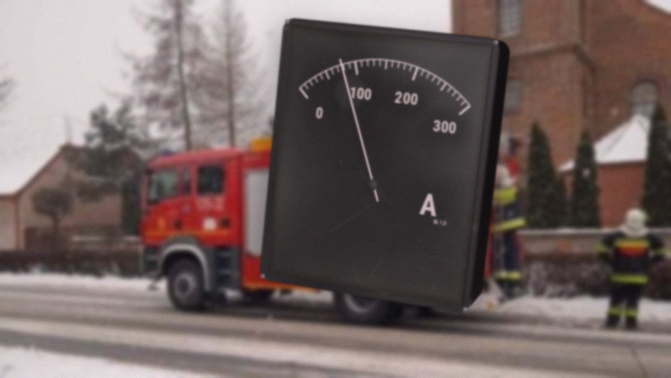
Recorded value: 80 A
